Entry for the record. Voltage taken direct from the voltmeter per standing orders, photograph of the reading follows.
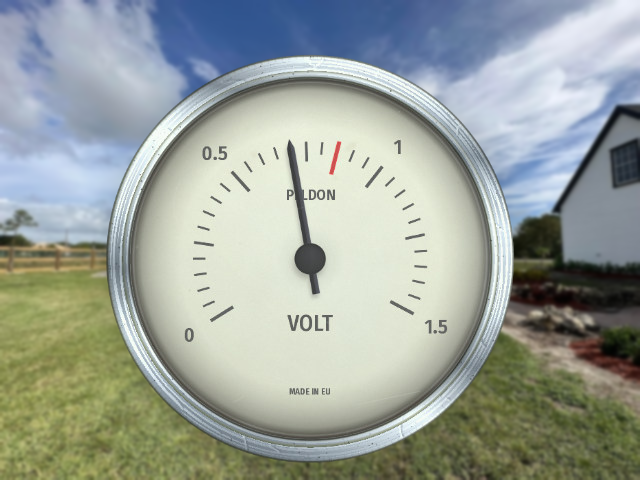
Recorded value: 0.7 V
